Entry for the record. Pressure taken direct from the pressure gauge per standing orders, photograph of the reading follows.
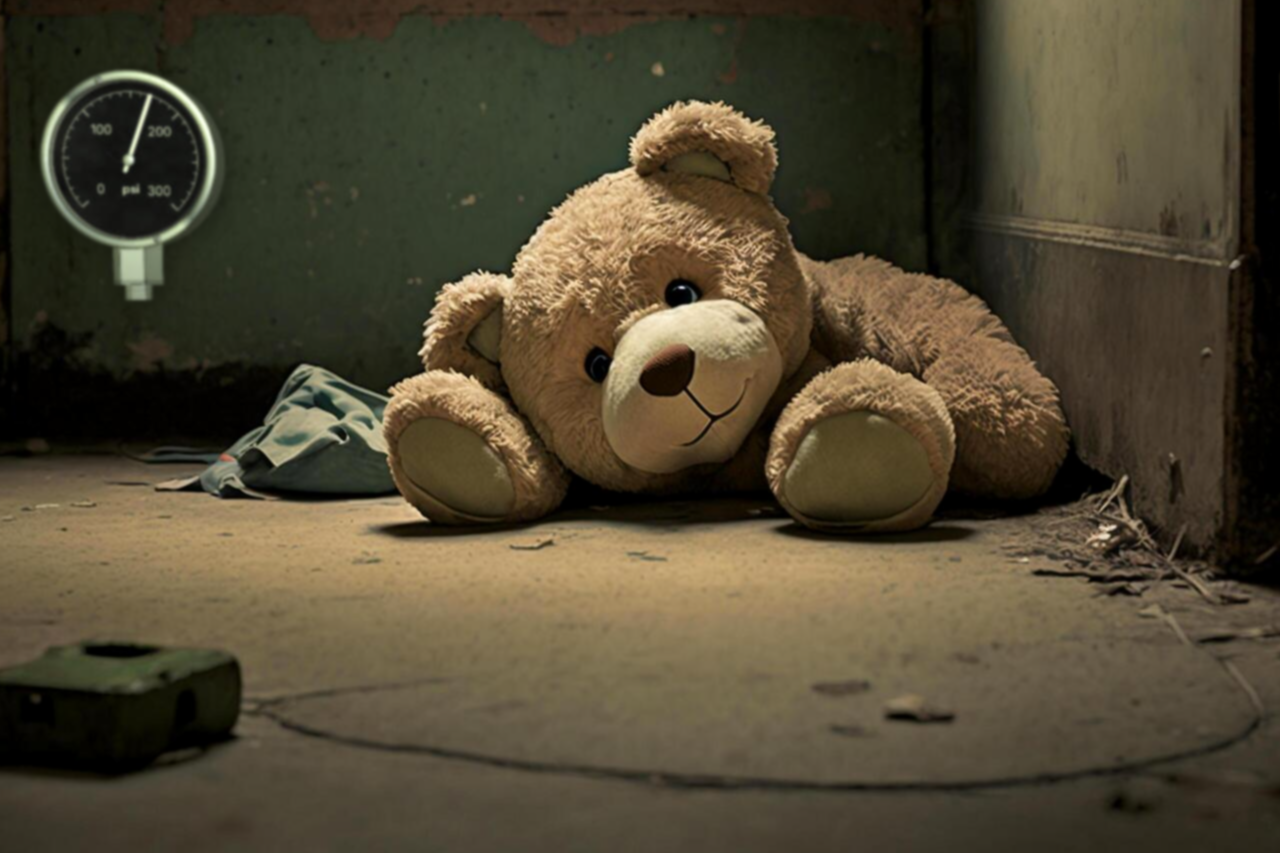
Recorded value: 170 psi
